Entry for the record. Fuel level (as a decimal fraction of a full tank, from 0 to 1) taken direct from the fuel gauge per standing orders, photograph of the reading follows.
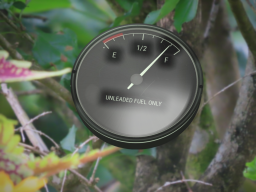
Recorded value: 0.875
